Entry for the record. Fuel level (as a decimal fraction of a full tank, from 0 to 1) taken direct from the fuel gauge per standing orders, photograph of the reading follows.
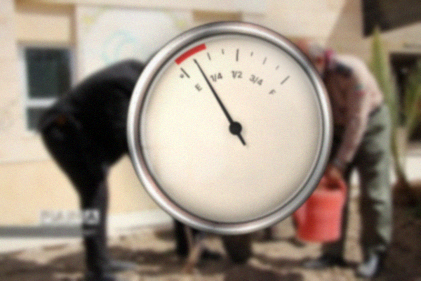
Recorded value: 0.125
